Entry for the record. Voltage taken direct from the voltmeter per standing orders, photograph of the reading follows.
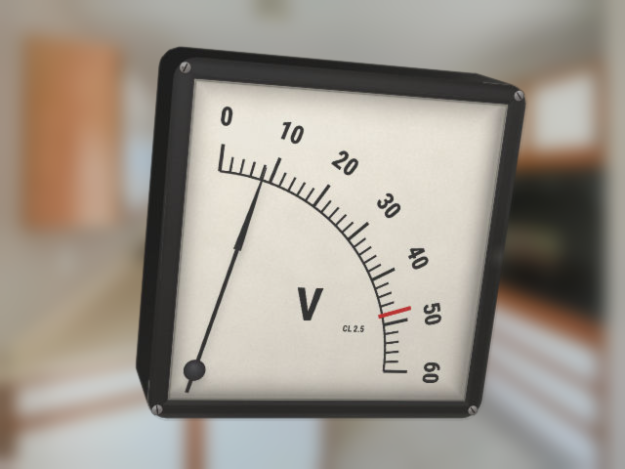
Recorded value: 8 V
